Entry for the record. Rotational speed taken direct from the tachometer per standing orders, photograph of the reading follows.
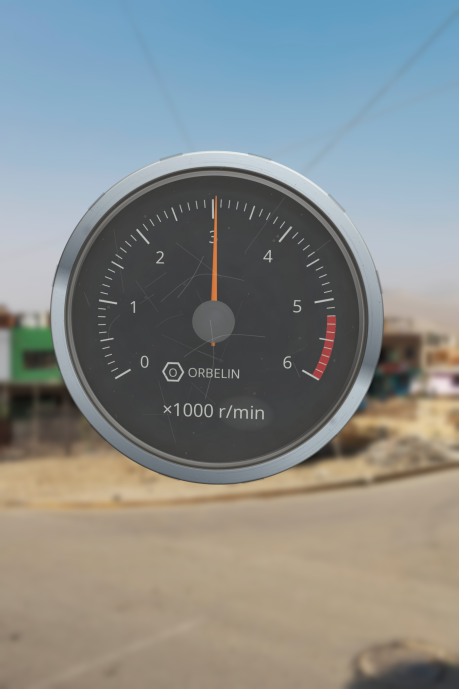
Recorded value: 3050 rpm
